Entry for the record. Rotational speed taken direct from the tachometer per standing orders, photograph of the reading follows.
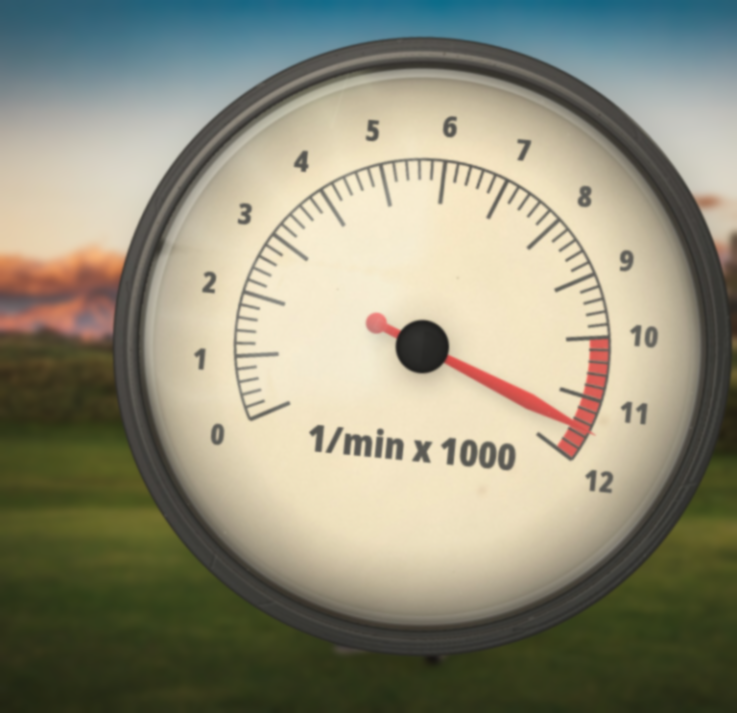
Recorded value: 11500 rpm
